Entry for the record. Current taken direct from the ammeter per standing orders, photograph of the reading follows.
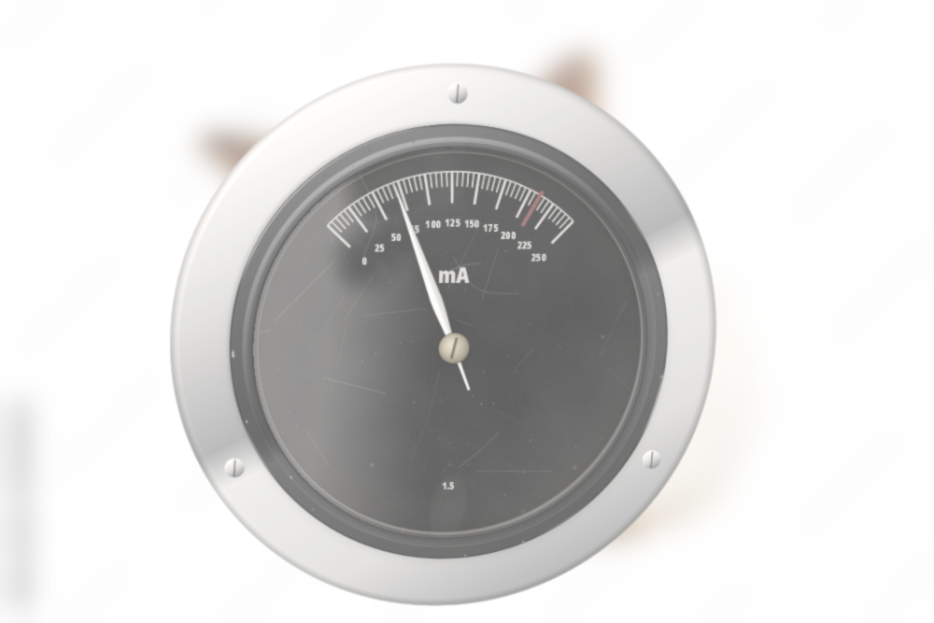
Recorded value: 70 mA
